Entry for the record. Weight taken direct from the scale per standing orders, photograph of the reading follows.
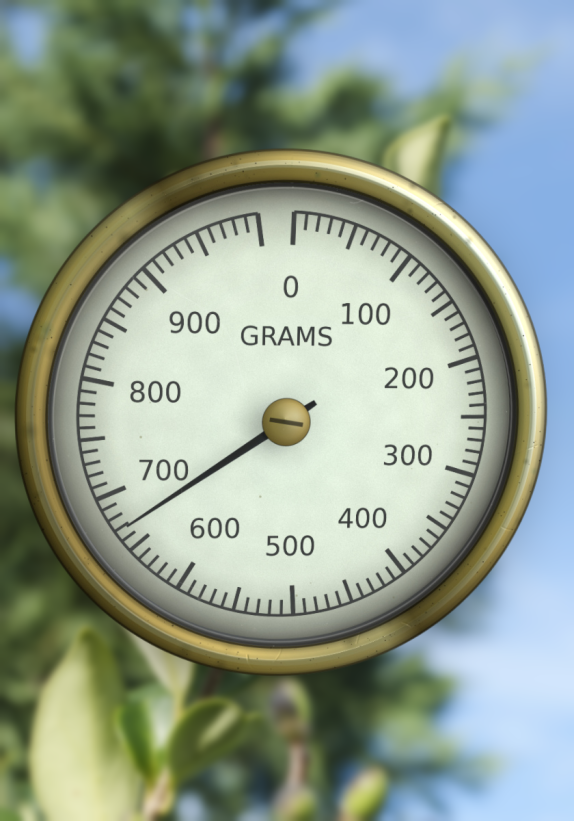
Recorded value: 670 g
